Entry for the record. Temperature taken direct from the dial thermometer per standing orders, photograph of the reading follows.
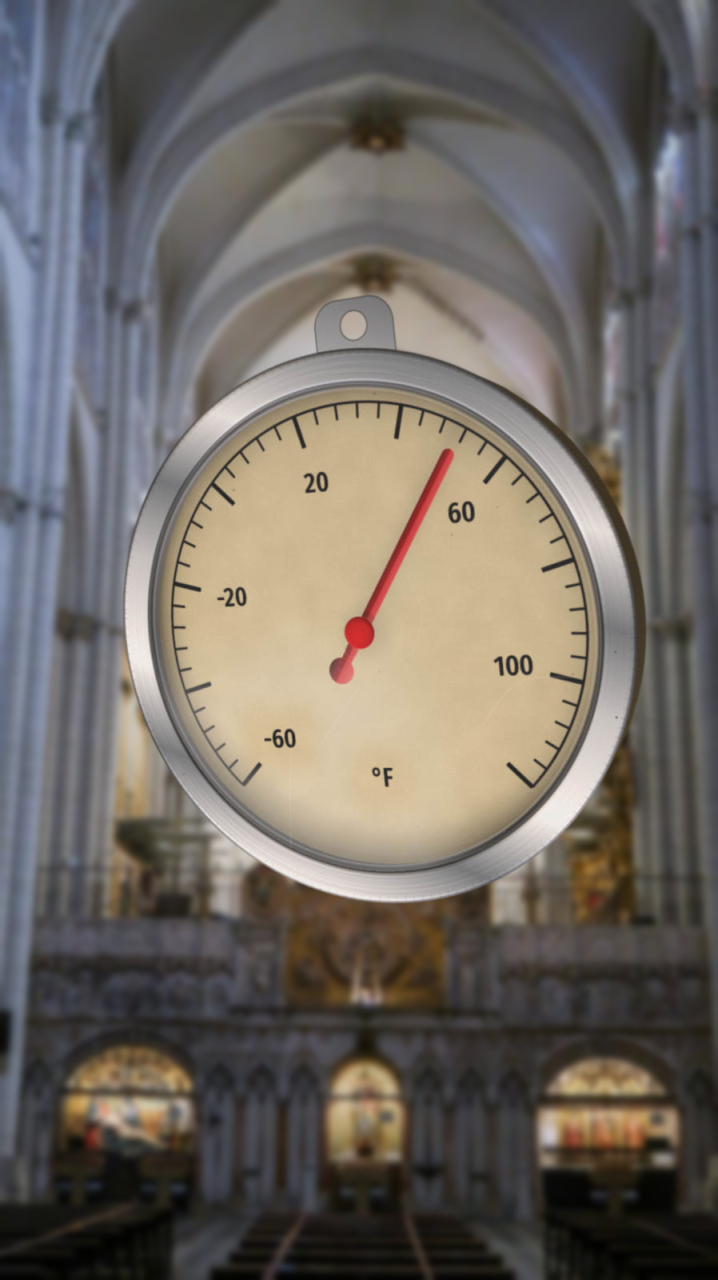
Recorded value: 52 °F
